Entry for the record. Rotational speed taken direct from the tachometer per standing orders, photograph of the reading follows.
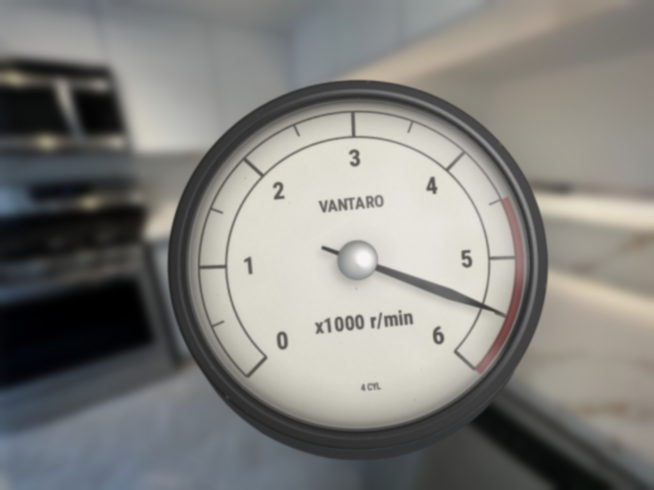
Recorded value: 5500 rpm
